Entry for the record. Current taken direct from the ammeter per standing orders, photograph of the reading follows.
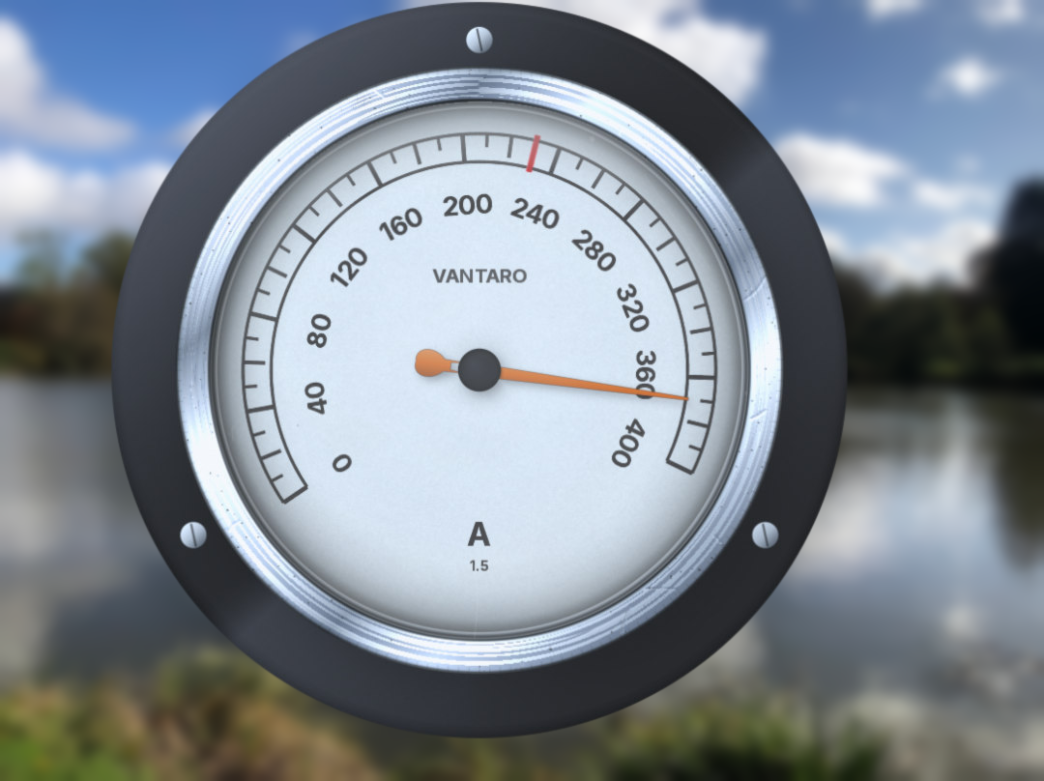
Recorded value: 370 A
